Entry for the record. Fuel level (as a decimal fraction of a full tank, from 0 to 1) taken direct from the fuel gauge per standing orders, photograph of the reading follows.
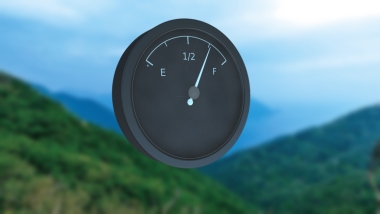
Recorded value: 0.75
